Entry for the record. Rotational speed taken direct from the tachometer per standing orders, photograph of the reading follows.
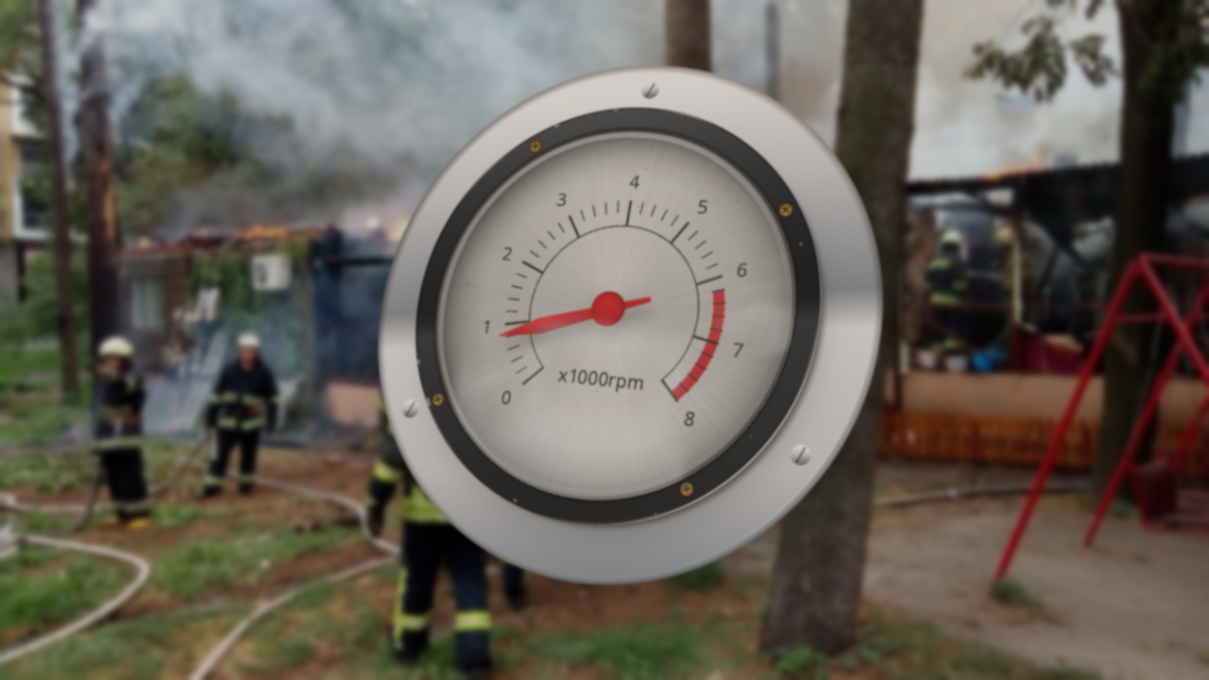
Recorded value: 800 rpm
